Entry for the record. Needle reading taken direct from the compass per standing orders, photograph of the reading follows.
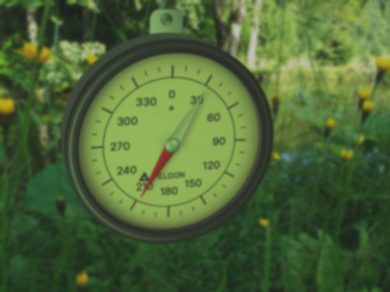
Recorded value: 210 °
